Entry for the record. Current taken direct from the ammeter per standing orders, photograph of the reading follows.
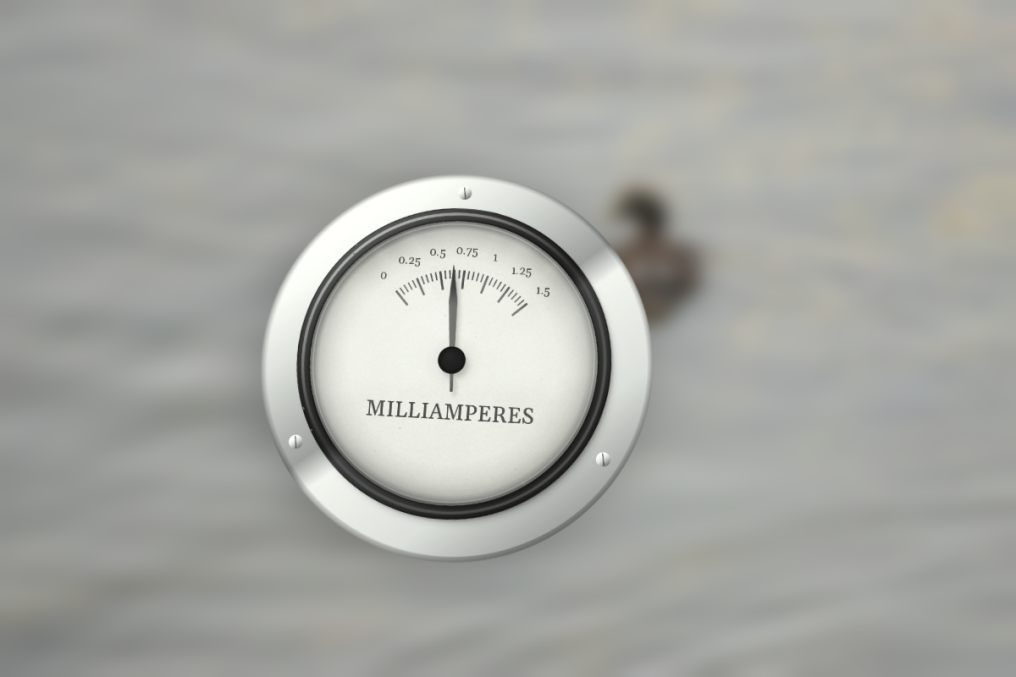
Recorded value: 0.65 mA
